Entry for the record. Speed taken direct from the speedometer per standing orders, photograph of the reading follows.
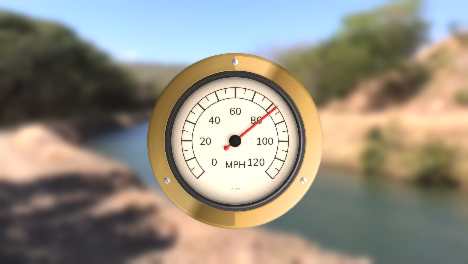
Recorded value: 82.5 mph
